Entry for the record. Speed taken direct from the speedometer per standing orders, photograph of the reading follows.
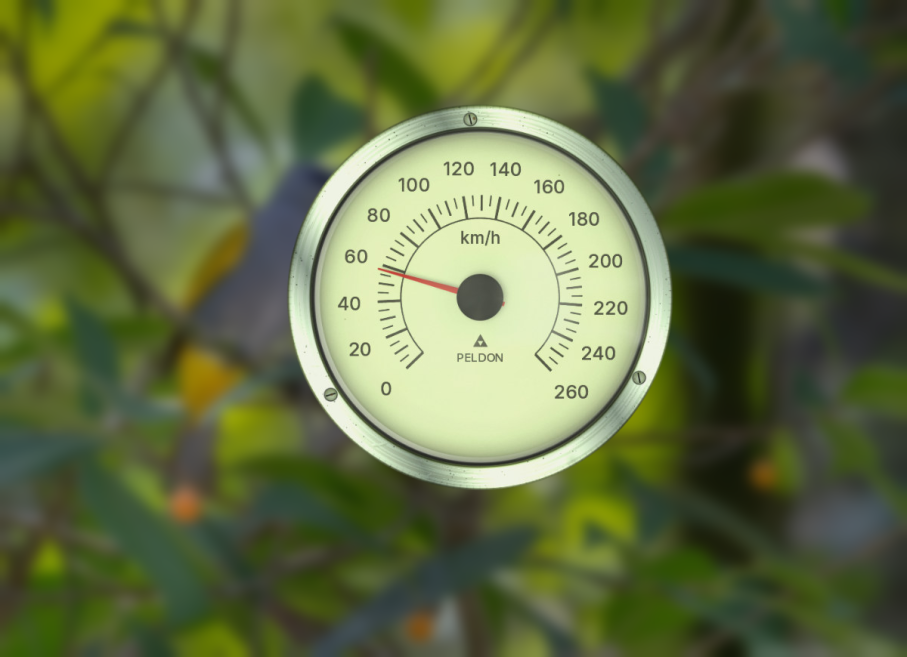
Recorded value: 57.5 km/h
